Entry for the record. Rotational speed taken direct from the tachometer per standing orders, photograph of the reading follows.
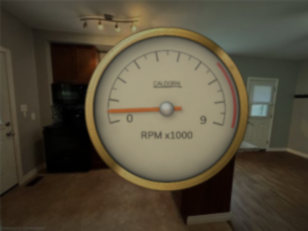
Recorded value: 500 rpm
